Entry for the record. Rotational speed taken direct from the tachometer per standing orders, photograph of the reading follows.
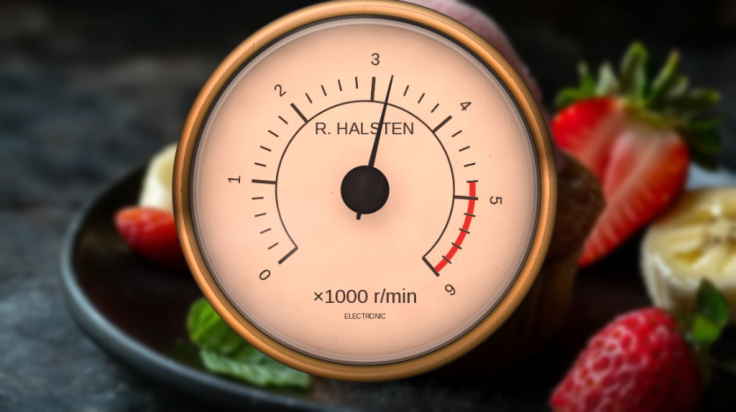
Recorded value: 3200 rpm
